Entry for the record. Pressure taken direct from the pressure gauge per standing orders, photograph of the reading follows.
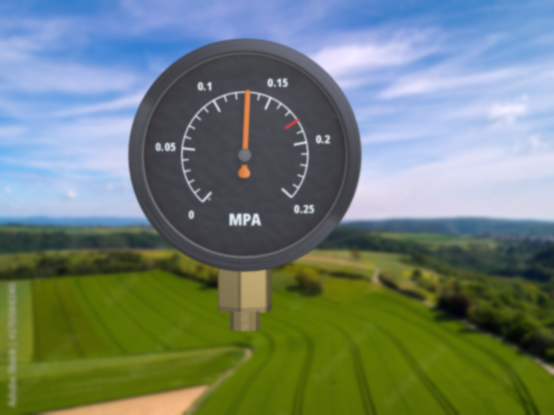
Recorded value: 0.13 MPa
